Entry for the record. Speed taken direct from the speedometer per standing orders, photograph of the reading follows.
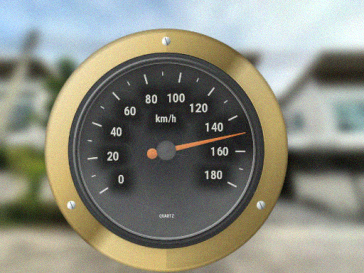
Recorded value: 150 km/h
